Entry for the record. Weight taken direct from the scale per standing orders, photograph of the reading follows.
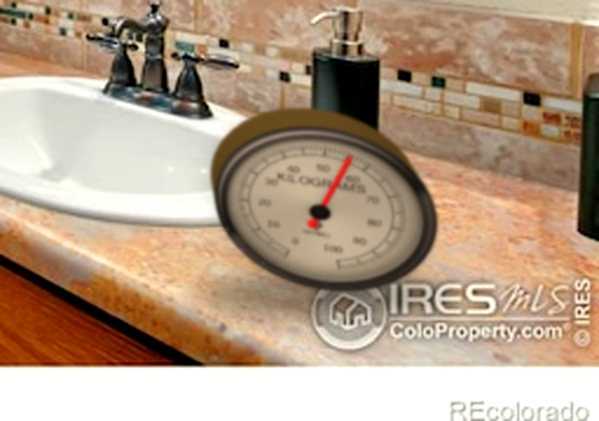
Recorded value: 55 kg
